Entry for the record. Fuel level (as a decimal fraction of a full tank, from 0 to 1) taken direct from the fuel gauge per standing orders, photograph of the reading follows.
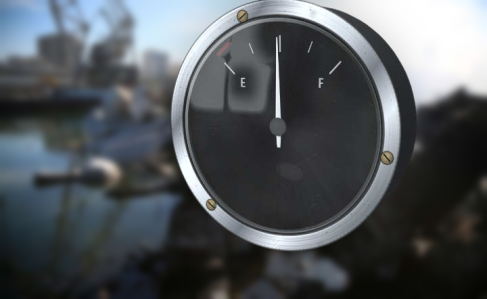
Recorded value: 0.5
